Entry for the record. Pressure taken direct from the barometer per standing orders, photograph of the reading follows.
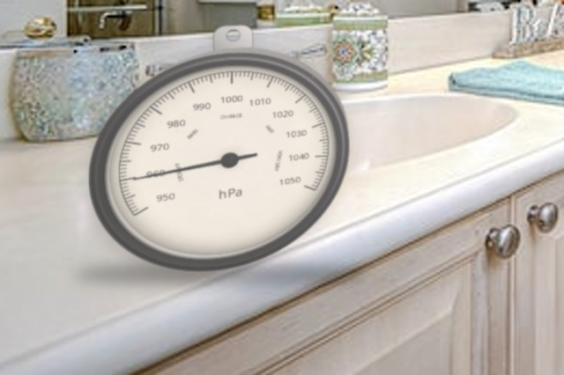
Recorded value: 960 hPa
